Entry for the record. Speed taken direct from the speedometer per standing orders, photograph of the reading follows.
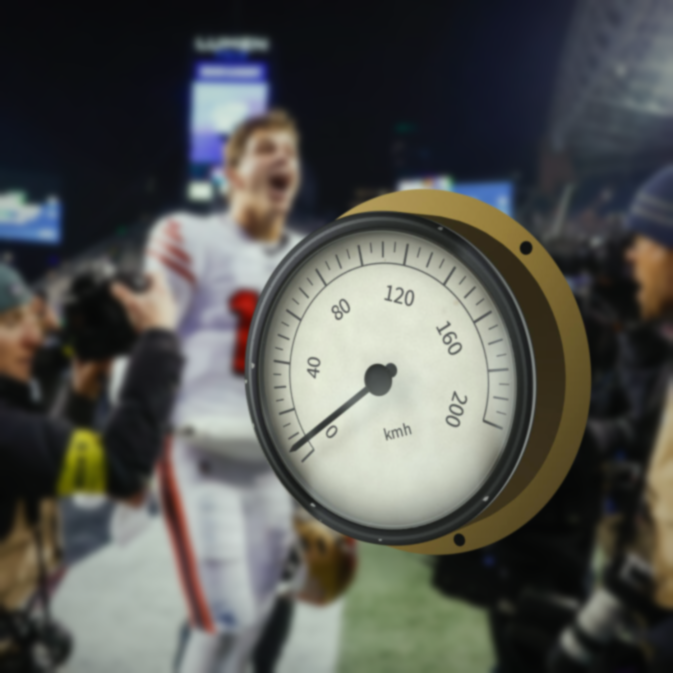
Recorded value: 5 km/h
